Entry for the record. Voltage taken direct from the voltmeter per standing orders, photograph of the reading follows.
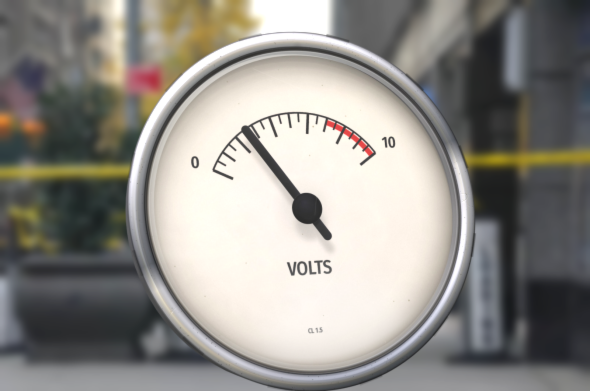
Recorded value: 2.5 V
